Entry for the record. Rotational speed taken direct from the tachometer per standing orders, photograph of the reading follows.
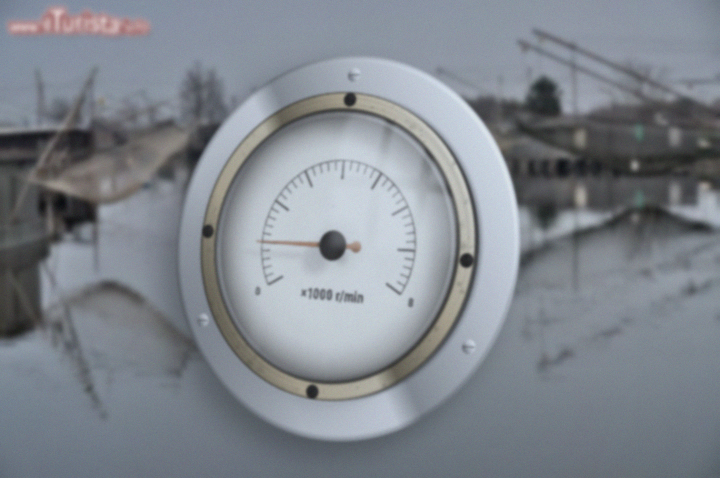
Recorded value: 1000 rpm
